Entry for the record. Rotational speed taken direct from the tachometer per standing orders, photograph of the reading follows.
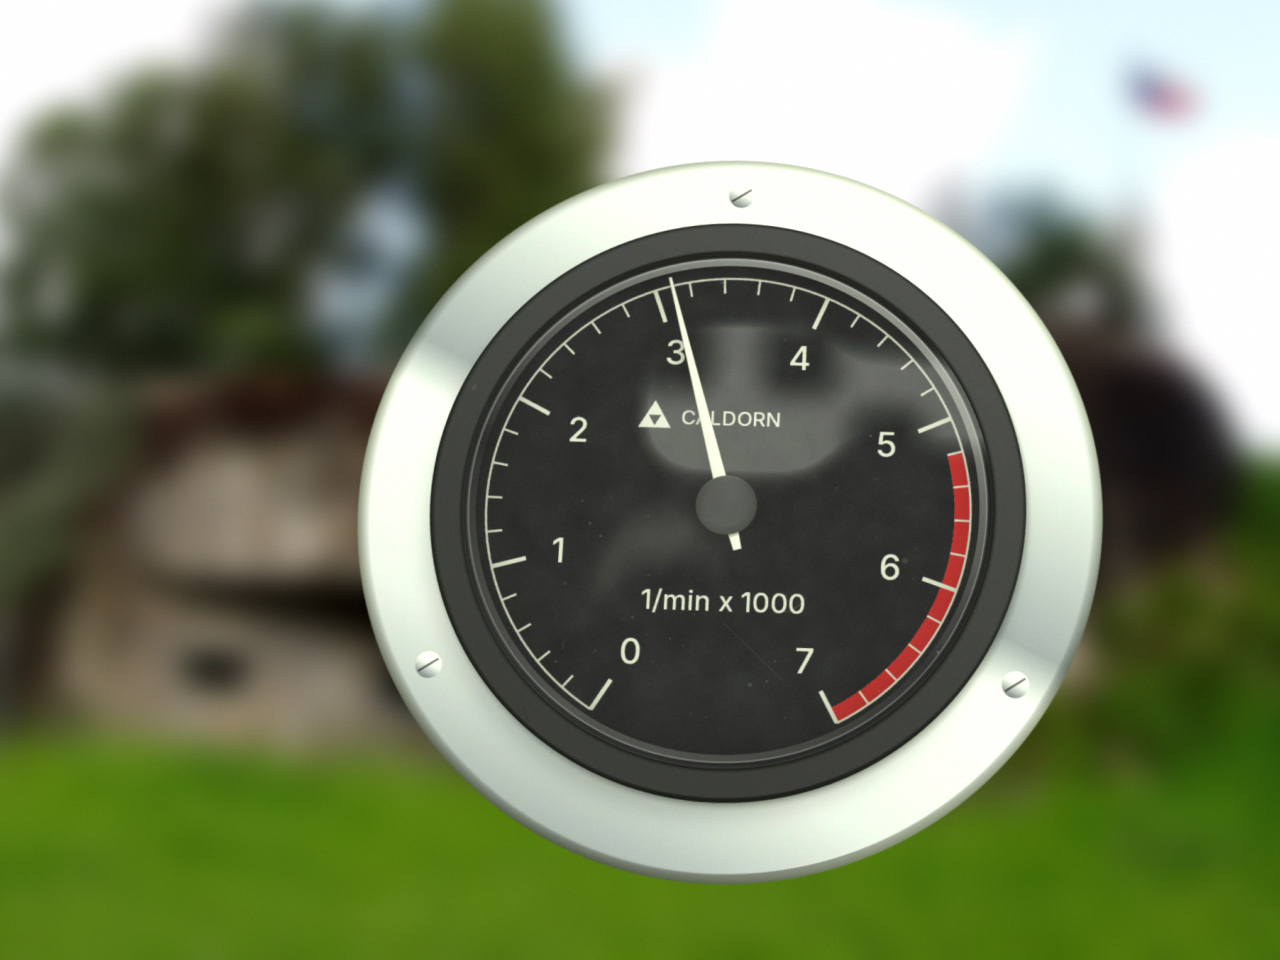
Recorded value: 3100 rpm
